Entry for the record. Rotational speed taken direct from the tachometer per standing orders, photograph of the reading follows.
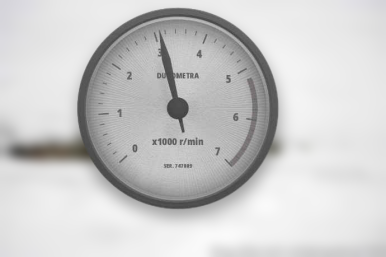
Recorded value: 3100 rpm
